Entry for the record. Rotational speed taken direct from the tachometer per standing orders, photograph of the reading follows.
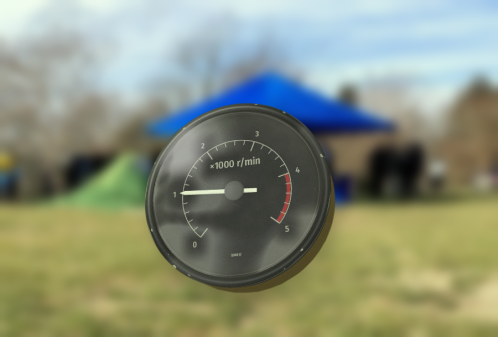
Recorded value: 1000 rpm
